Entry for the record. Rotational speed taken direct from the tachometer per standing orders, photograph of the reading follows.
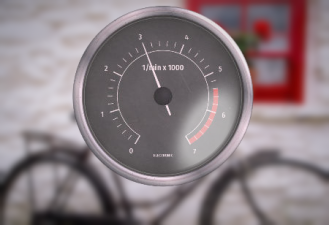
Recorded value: 3000 rpm
